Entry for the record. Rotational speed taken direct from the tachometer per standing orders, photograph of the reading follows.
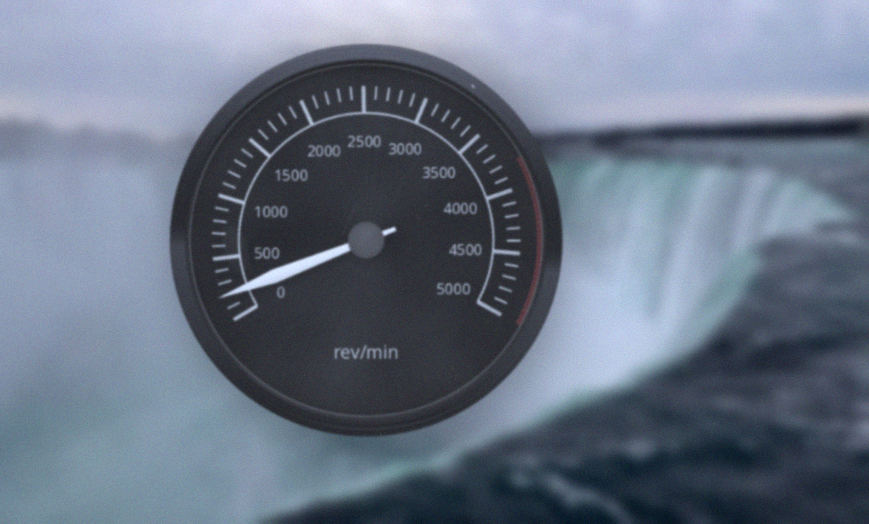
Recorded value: 200 rpm
